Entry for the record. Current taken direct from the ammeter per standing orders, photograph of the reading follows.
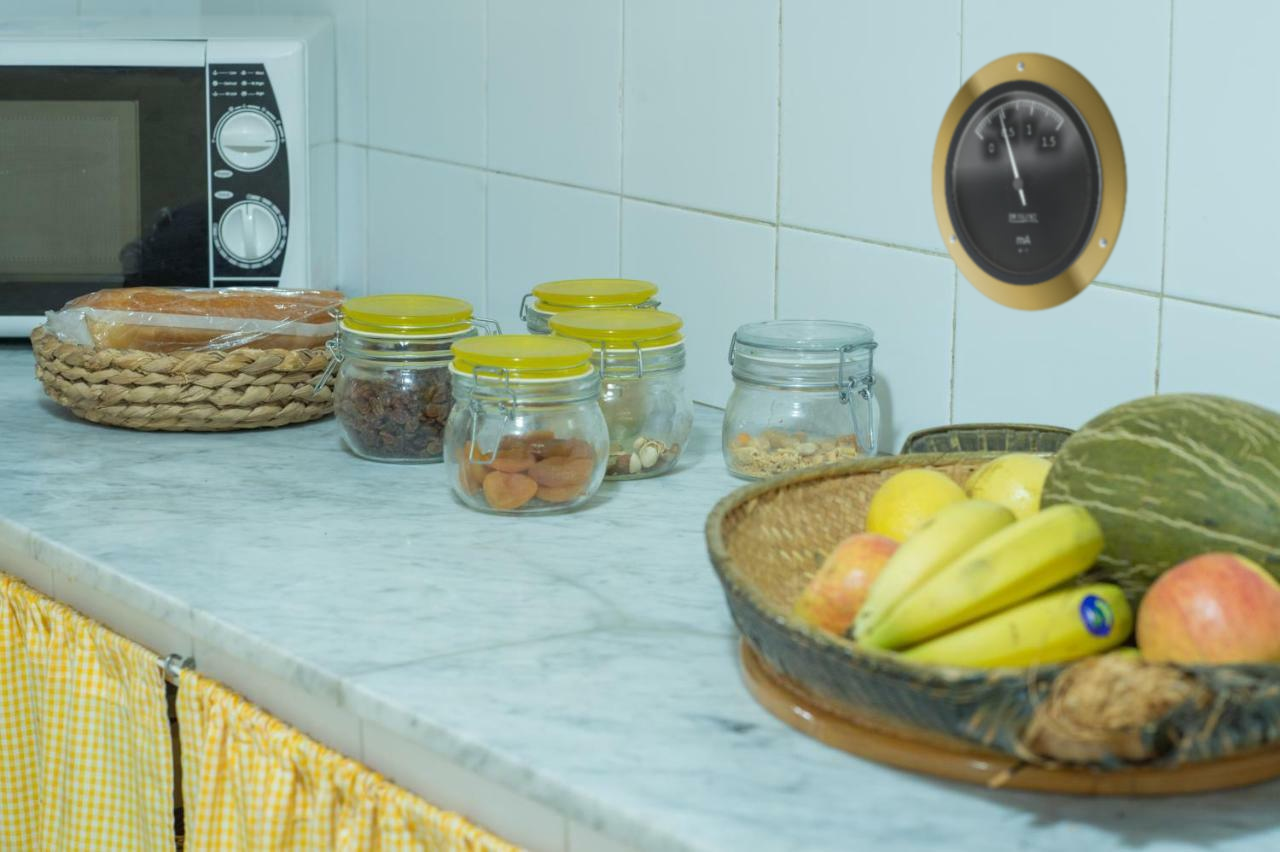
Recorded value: 0.5 mA
